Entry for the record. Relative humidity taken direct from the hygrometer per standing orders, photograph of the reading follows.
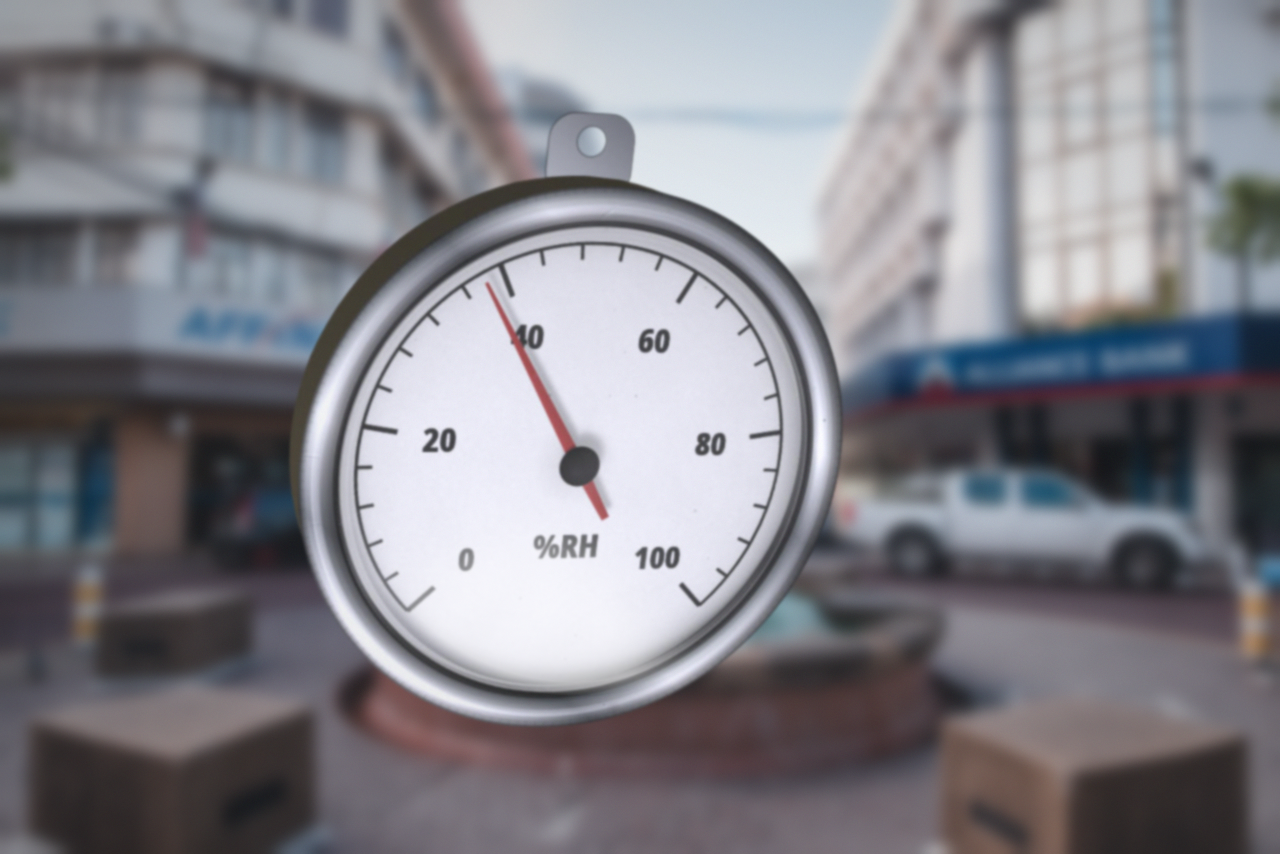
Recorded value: 38 %
